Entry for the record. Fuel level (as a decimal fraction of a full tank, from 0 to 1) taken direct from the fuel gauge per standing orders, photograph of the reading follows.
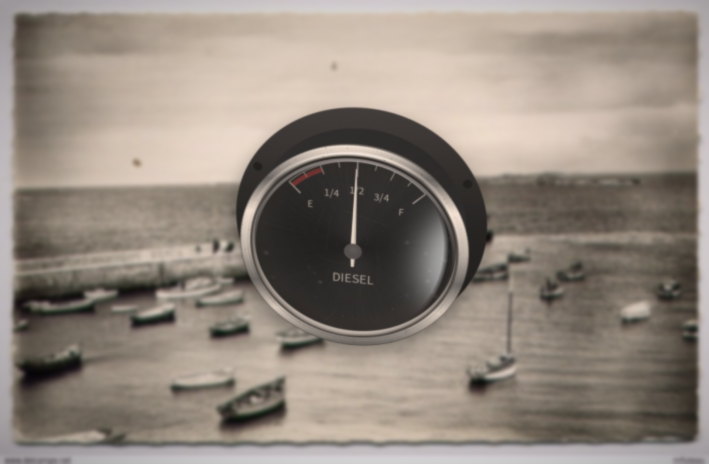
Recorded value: 0.5
